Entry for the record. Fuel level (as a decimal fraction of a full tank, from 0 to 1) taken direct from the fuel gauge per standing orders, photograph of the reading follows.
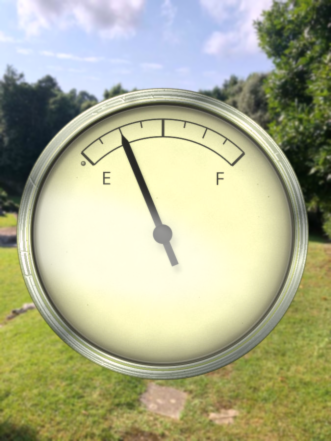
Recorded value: 0.25
